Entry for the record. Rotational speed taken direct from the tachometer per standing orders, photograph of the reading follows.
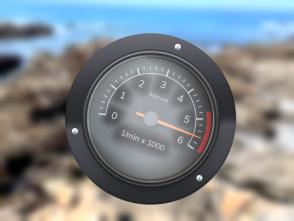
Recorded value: 5600 rpm
